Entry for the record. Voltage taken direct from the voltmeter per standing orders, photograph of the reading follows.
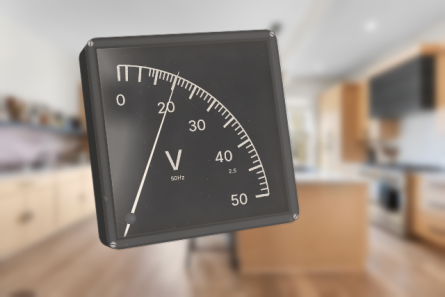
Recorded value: 20 V
